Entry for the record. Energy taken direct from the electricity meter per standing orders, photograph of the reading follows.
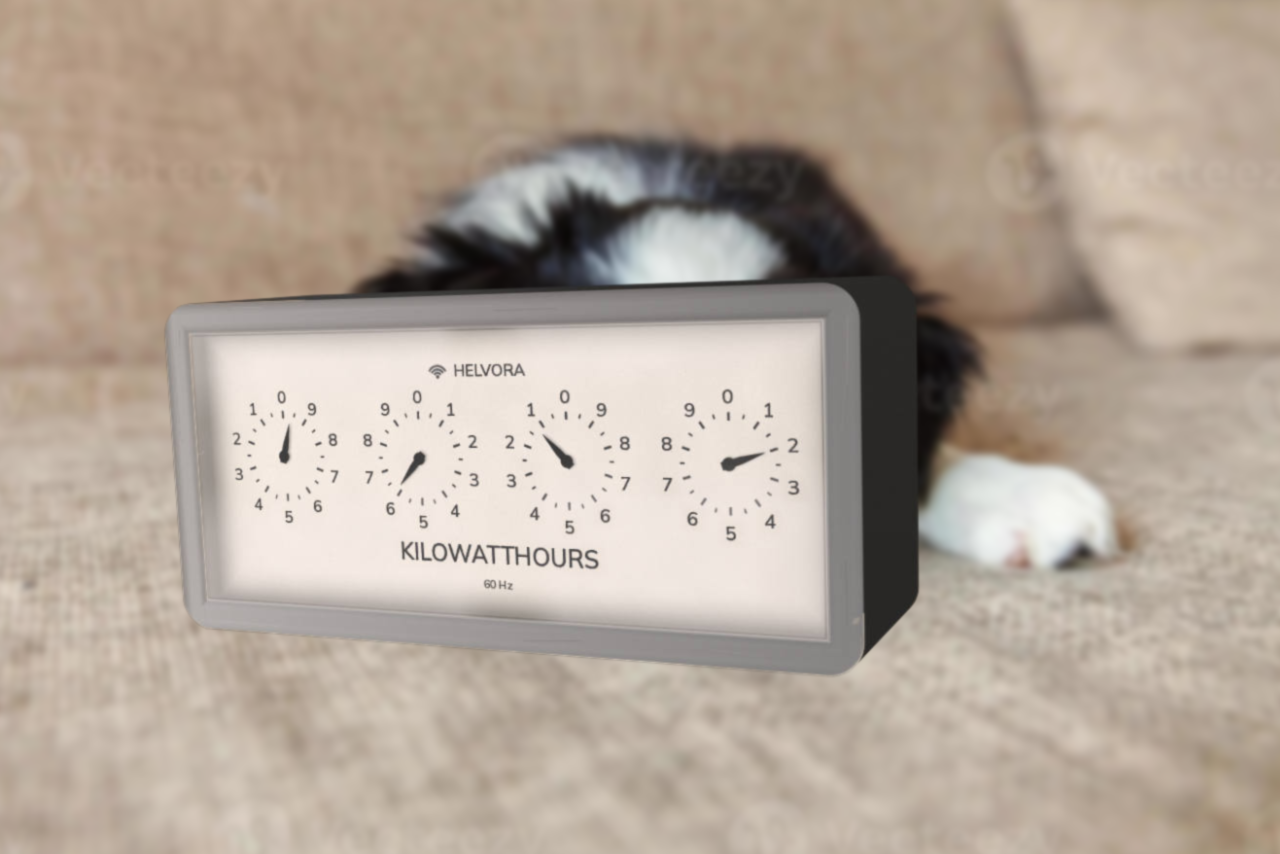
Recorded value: 9612 kWh
